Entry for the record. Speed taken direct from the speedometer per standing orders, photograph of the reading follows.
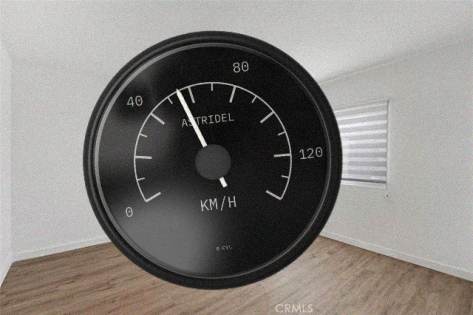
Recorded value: 55 km/h
